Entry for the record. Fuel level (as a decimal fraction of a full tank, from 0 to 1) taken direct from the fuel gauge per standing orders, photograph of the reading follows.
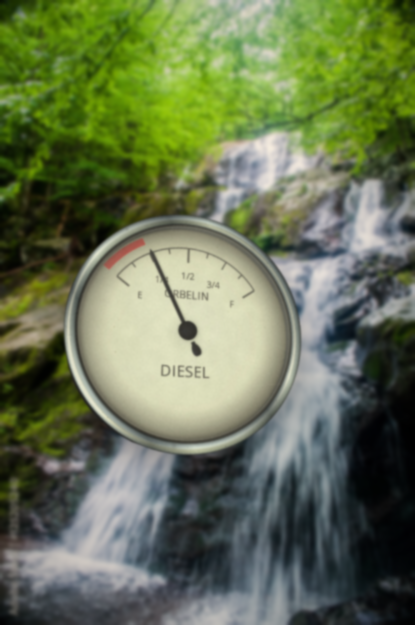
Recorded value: 0.25
